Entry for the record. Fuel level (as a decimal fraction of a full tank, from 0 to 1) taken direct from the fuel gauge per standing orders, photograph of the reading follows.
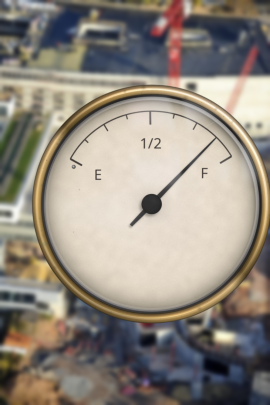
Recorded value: 0.875
